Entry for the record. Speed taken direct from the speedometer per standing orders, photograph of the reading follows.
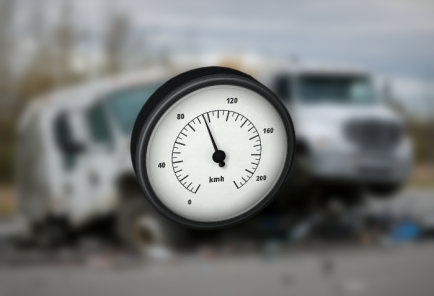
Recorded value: 95 km/h
